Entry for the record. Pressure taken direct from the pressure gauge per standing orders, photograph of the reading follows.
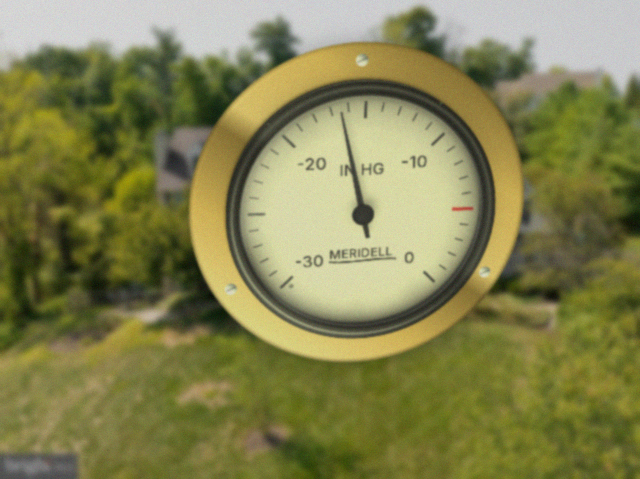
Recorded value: -16.5 inHg
